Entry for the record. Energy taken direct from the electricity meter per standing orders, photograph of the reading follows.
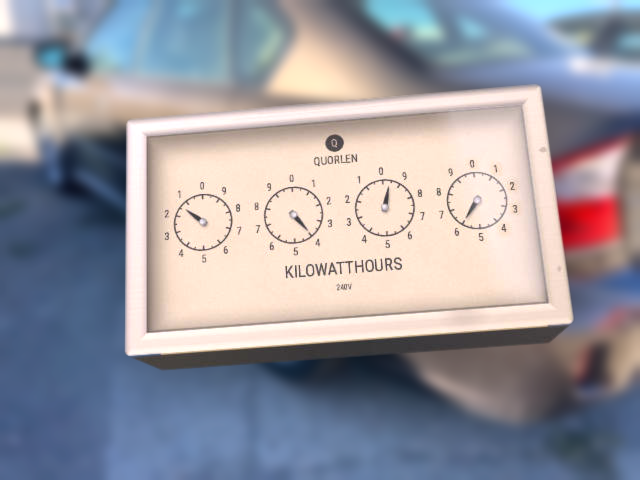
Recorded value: 1396 kWh
